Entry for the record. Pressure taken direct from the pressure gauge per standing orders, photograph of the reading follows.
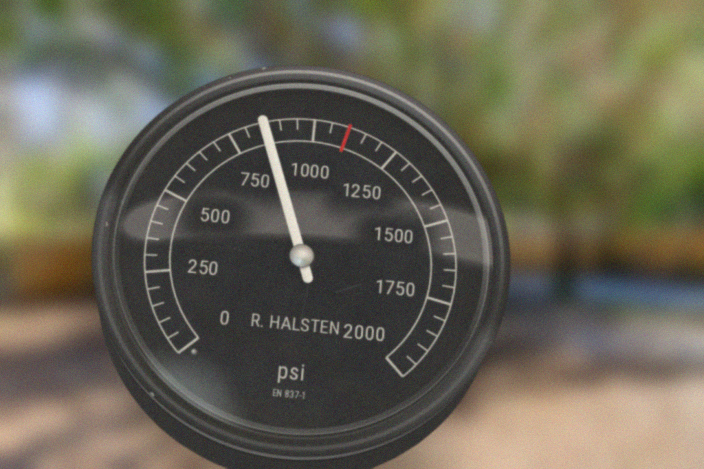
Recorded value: 850 psi
